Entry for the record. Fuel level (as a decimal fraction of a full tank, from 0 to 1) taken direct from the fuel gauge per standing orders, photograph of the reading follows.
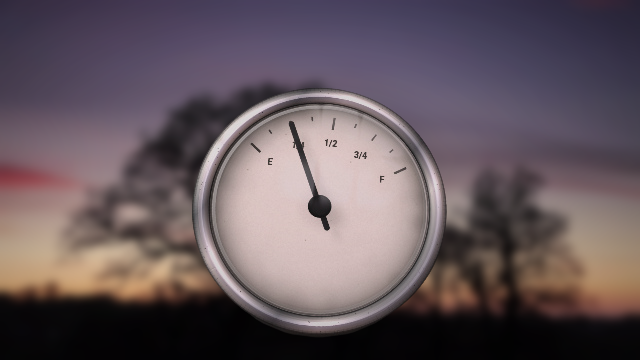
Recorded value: 0.25
